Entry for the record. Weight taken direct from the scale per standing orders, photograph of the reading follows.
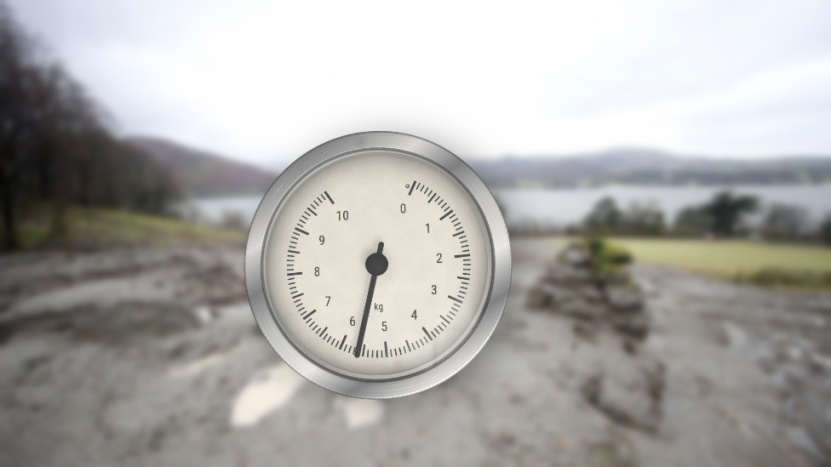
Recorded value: 5.6 kg
